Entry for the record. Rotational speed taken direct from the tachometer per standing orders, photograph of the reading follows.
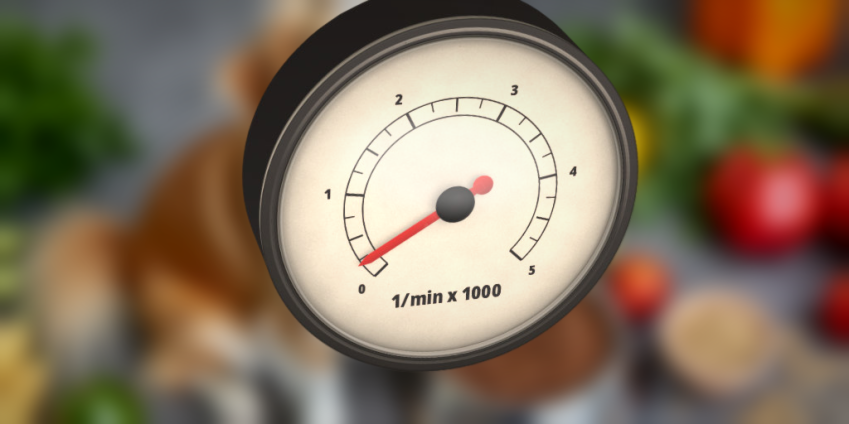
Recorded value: 250 rpm
